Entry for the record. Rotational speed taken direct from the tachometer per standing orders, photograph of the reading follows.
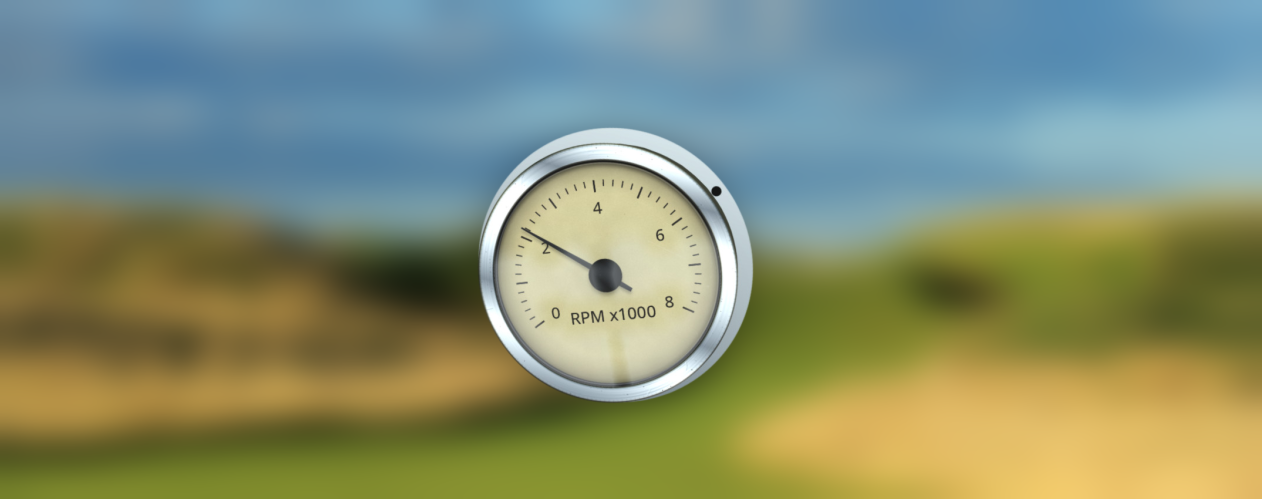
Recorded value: 2200 rpm
